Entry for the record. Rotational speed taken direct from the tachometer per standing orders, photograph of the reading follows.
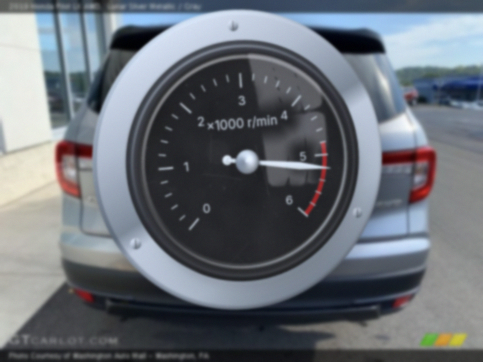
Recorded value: 5200 rpm
